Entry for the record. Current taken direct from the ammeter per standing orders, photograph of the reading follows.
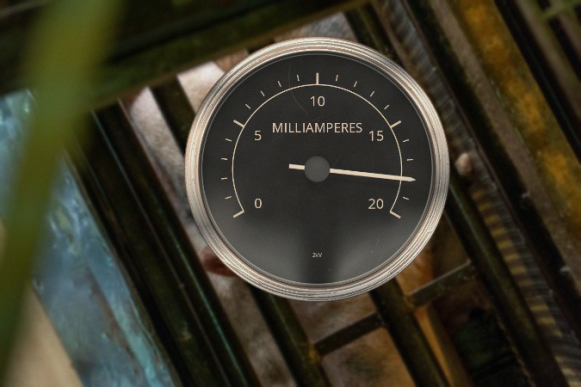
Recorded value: 18 mA
